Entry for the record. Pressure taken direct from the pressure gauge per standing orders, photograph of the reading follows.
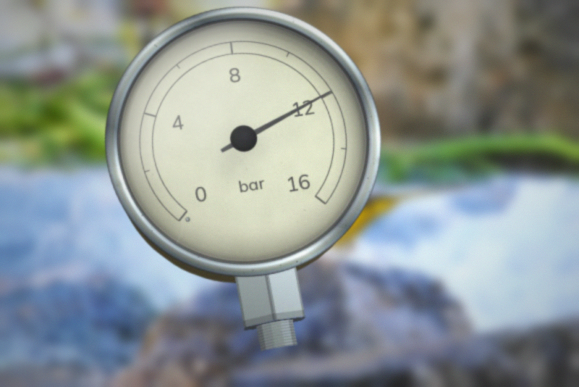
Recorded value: 12 bar
